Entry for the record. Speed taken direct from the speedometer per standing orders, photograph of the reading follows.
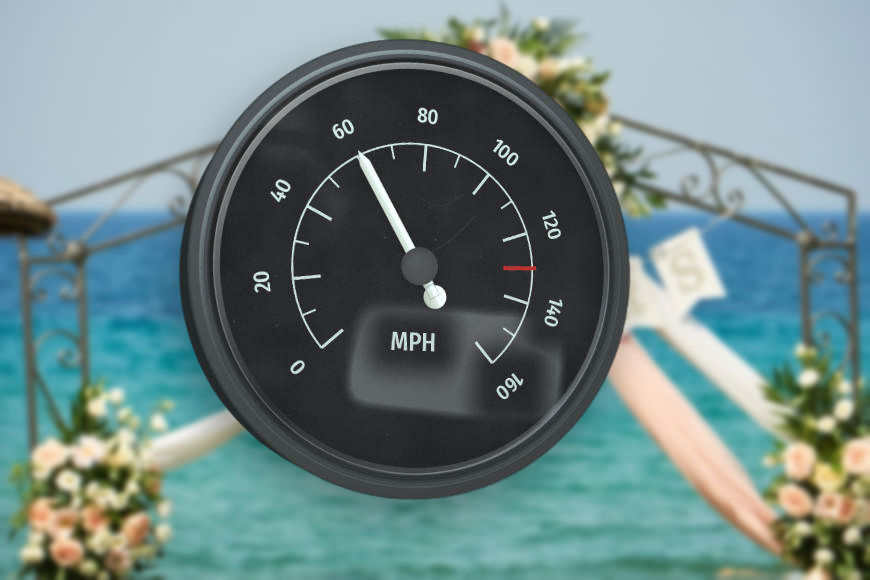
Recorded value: 60 mph
